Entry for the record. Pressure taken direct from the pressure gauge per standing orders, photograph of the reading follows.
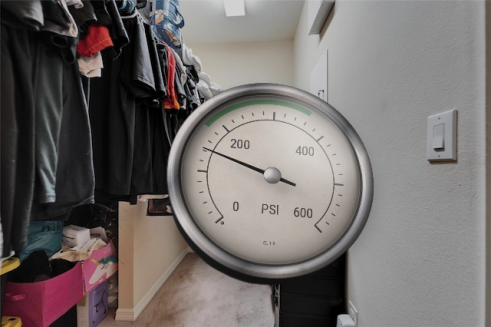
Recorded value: 140 psi
